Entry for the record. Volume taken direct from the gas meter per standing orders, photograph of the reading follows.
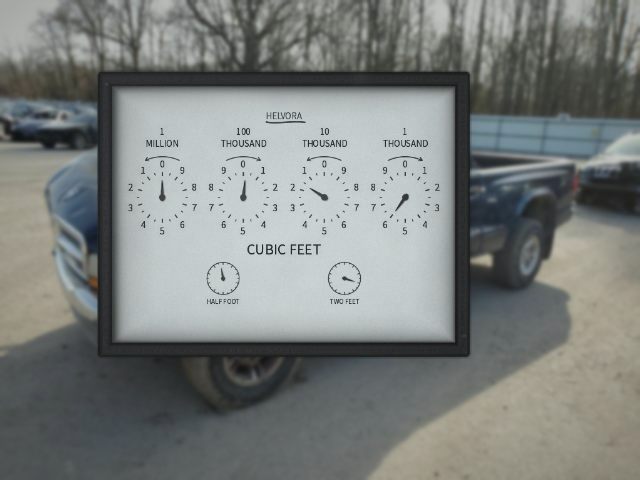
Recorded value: 1600 ft³
